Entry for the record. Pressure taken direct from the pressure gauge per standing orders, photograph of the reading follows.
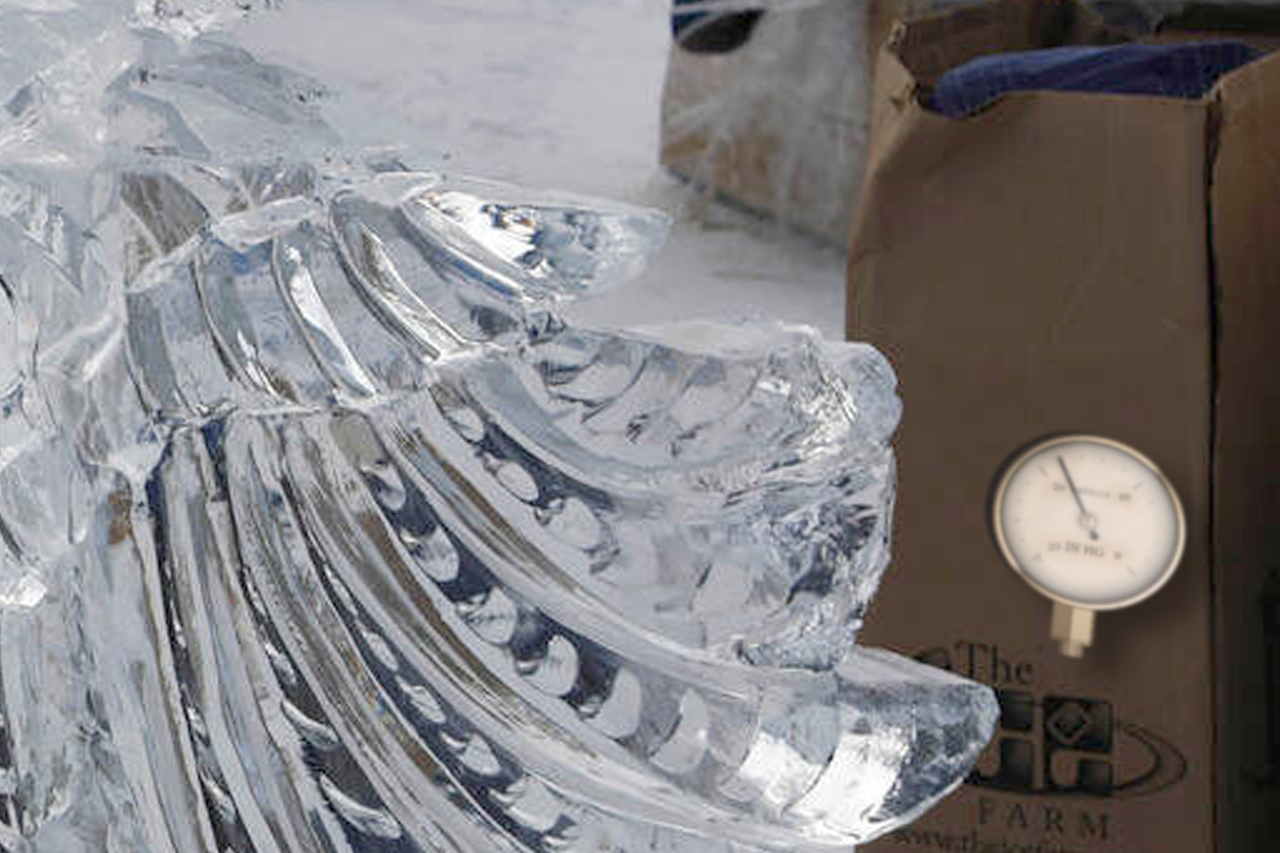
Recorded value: -18 inHg
